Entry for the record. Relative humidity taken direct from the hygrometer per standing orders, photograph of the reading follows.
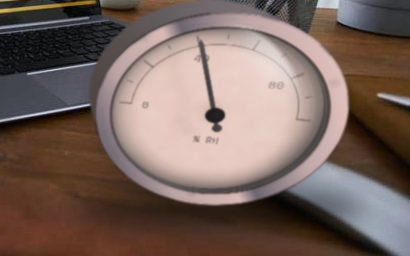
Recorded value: 40 %
